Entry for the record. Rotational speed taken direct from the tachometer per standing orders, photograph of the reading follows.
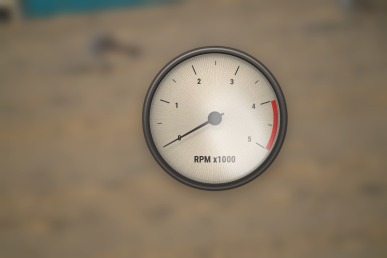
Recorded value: 0 rpm
